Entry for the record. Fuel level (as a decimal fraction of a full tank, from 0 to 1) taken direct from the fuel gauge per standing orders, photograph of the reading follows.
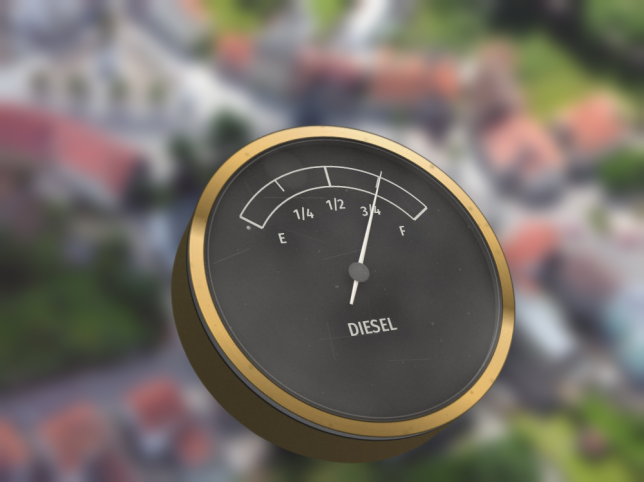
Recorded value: 0.75
